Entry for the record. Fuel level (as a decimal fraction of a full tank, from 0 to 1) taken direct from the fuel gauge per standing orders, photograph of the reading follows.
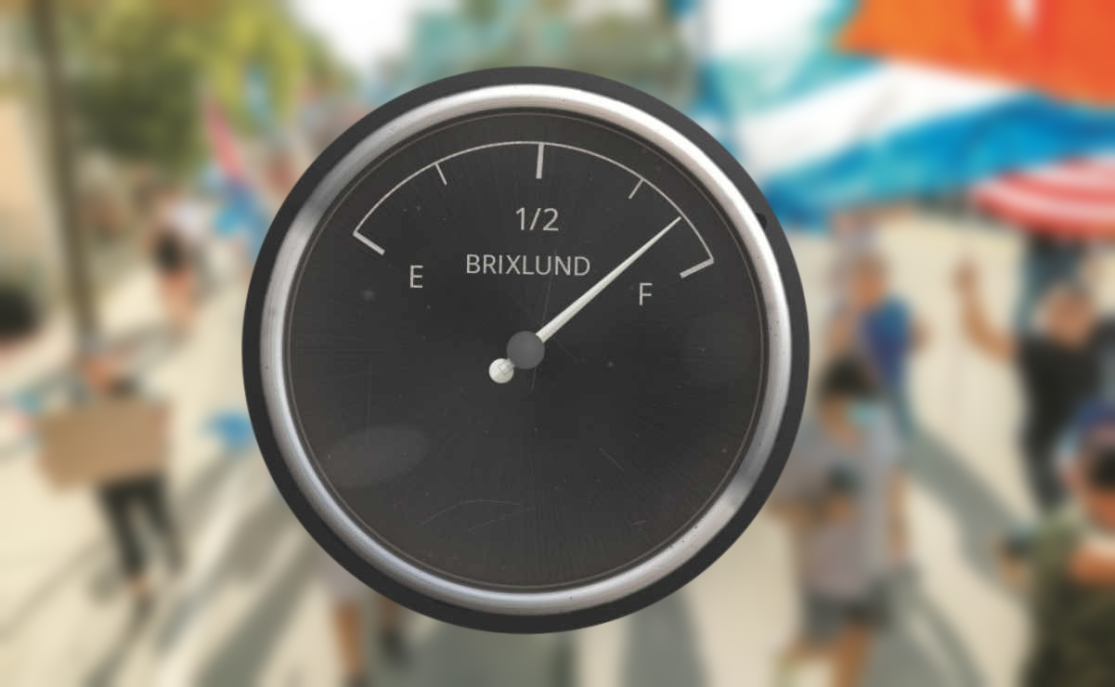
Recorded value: 0.875
